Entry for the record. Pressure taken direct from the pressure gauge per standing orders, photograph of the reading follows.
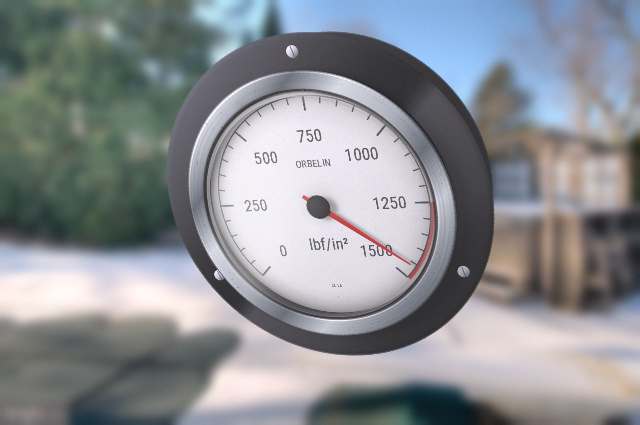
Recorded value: 1450 psi
